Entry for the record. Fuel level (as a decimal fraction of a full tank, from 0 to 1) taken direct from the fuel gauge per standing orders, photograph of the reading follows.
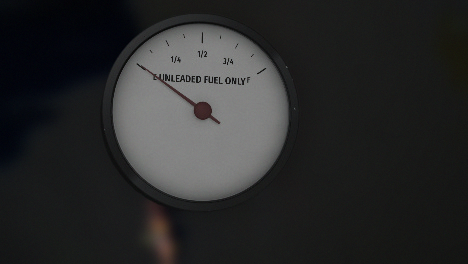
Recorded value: 0
